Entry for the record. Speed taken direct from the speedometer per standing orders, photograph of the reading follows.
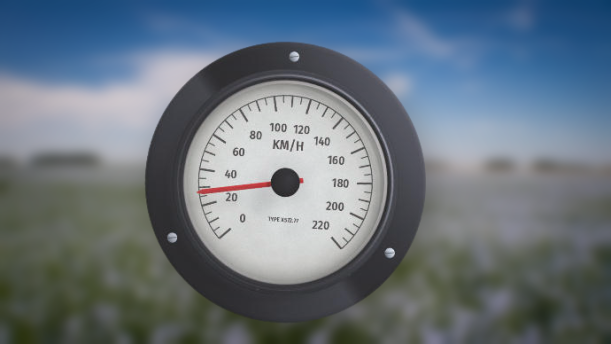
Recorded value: 27.5 km/h
